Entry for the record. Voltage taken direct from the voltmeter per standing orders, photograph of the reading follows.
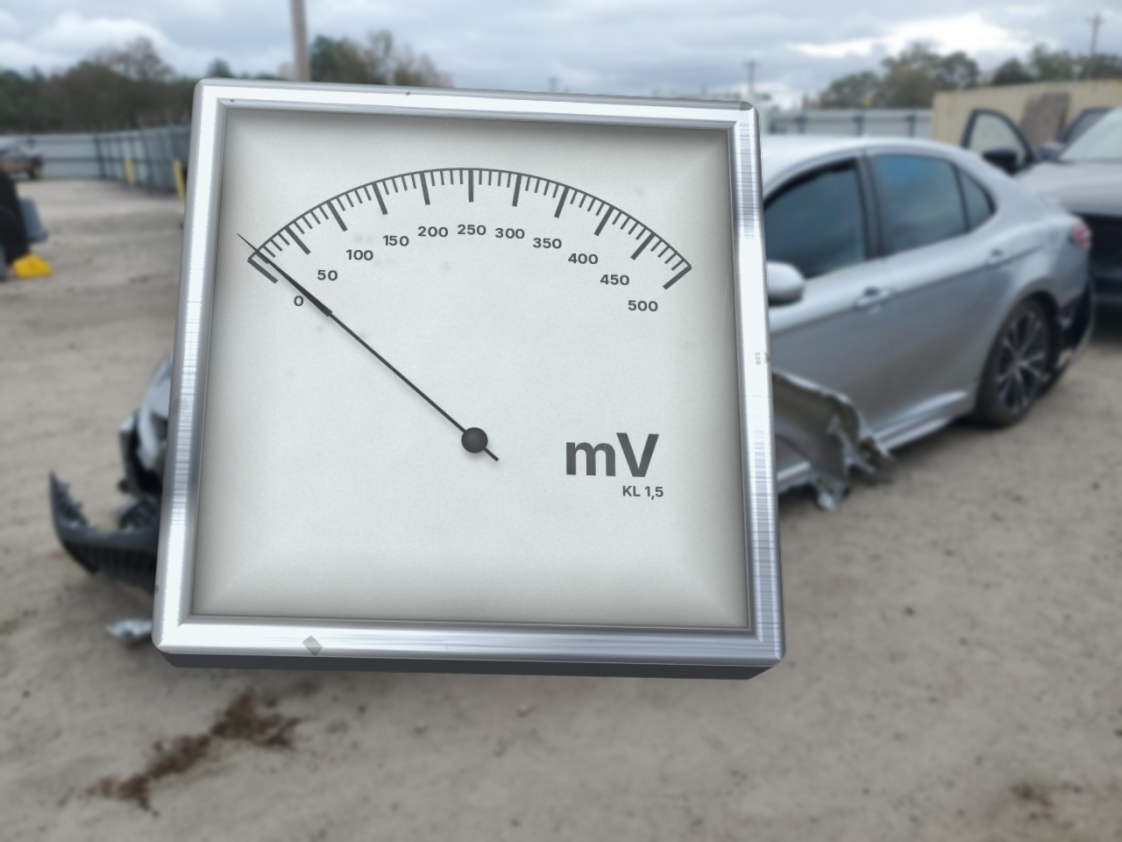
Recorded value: 10 mV
